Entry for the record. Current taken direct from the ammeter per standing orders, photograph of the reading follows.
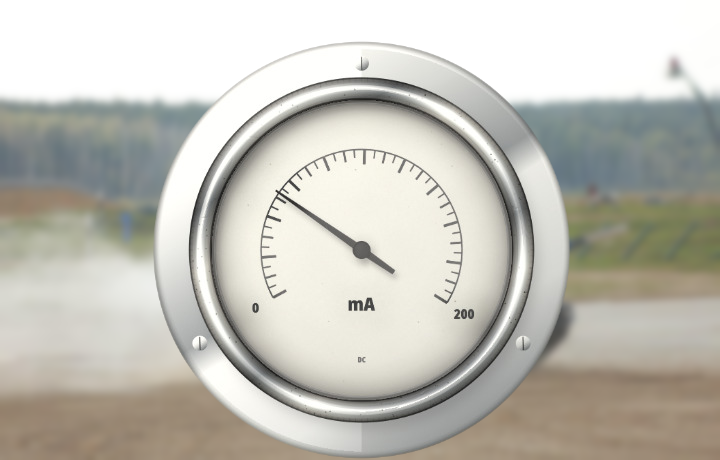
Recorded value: 52.5 mA
